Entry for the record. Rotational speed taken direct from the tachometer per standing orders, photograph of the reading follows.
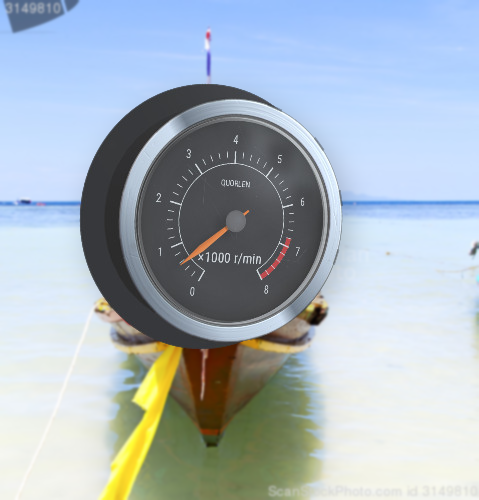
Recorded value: 600 rpm
